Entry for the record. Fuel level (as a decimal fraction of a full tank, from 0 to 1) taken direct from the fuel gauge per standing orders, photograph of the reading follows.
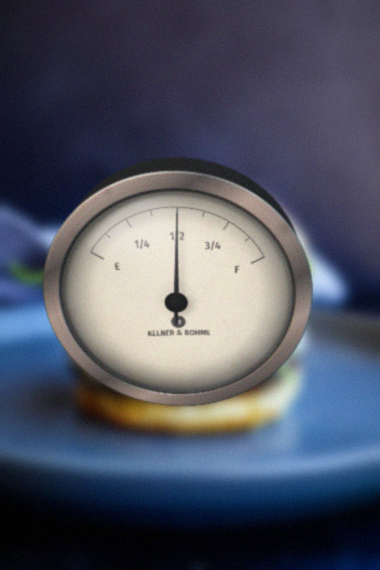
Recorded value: 0.5
